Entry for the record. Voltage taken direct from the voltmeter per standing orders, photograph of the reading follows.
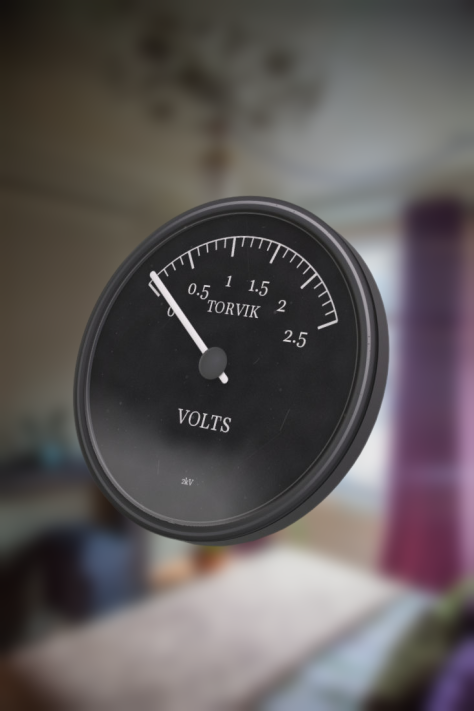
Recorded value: 0.1 V
